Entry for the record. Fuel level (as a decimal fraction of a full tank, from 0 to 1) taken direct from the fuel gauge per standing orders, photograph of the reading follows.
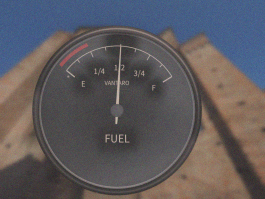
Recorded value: 0.5
